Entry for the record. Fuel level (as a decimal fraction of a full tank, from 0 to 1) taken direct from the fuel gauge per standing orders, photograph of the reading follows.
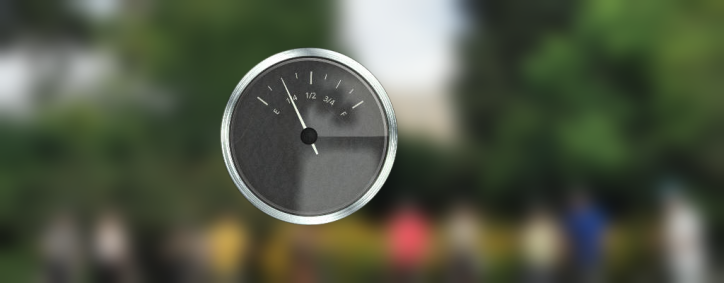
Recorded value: 0.25
